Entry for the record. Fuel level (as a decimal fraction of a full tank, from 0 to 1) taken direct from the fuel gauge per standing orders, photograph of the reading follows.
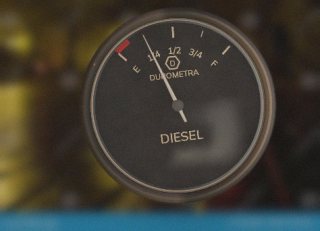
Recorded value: 0.25
